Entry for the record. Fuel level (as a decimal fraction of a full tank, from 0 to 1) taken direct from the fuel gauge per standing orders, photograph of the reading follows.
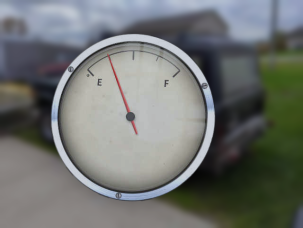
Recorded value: 0.25
